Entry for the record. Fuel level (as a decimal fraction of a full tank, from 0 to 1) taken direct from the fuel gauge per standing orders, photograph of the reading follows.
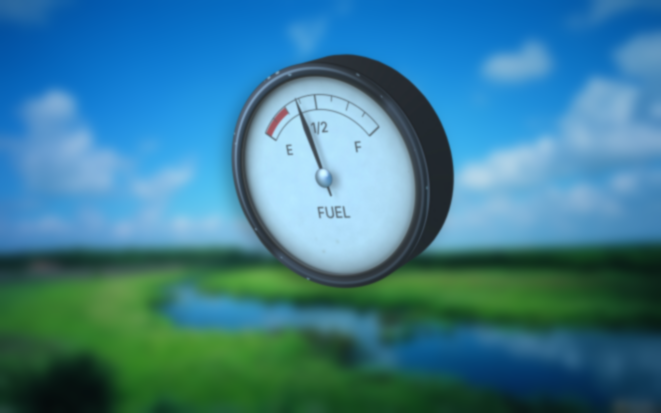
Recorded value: 0.375
